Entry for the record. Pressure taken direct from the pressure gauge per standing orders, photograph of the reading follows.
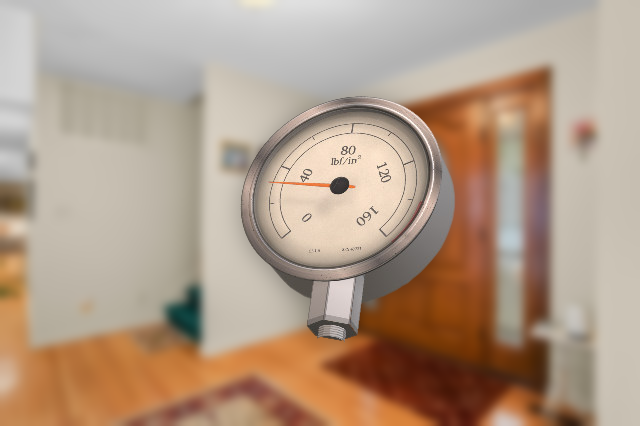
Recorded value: 30 psi
